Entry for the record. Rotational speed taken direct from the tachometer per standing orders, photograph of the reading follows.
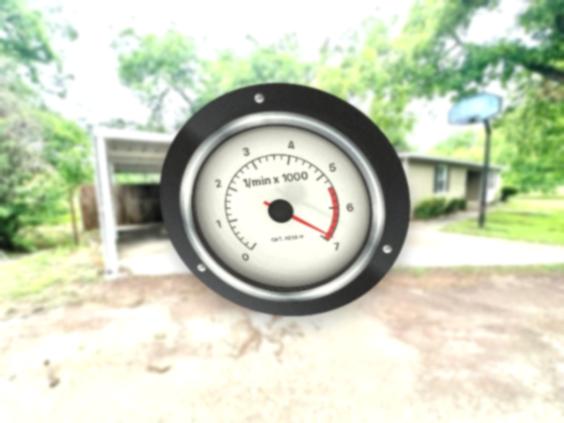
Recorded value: 6800 rpm
